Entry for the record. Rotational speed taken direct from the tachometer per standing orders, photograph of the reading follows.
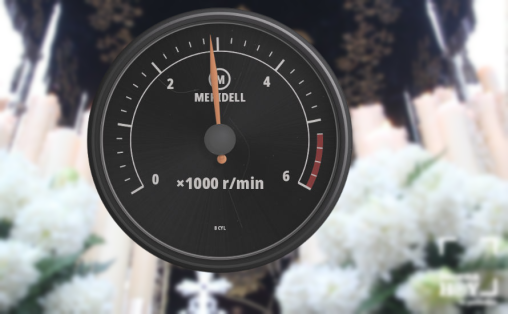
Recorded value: 2900 rpm
